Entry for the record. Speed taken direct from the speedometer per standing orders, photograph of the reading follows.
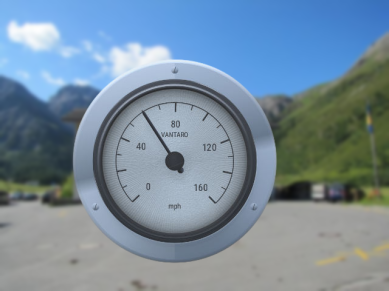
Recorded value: 60 mph
